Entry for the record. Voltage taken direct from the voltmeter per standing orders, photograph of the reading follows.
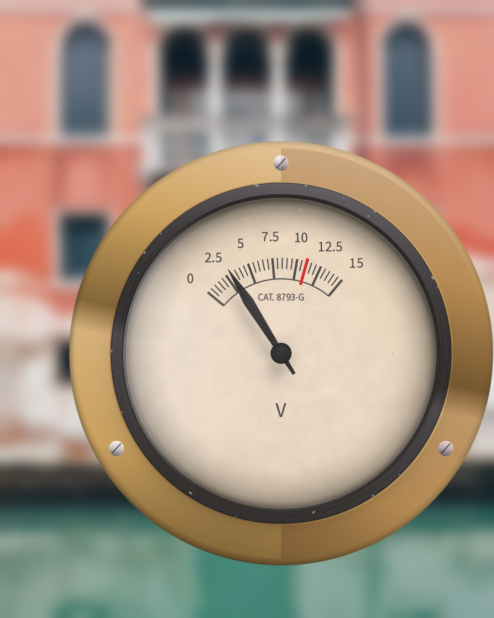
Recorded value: 3 V
